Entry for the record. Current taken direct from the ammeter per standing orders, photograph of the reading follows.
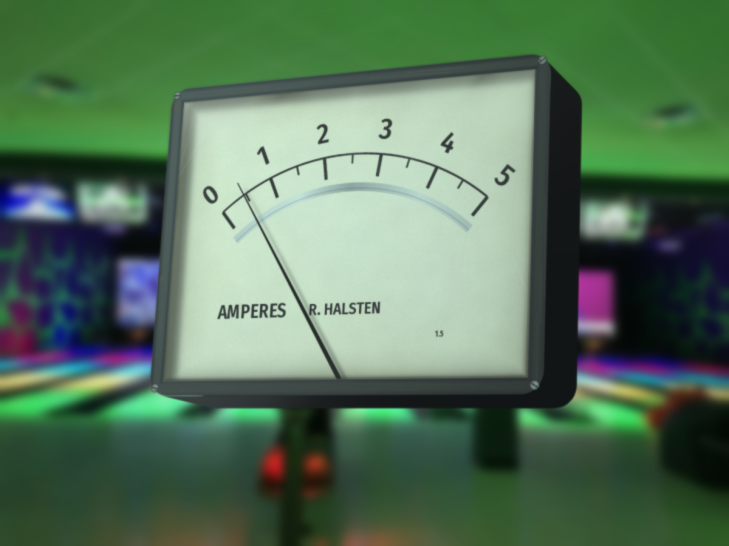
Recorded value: 0.5 A
